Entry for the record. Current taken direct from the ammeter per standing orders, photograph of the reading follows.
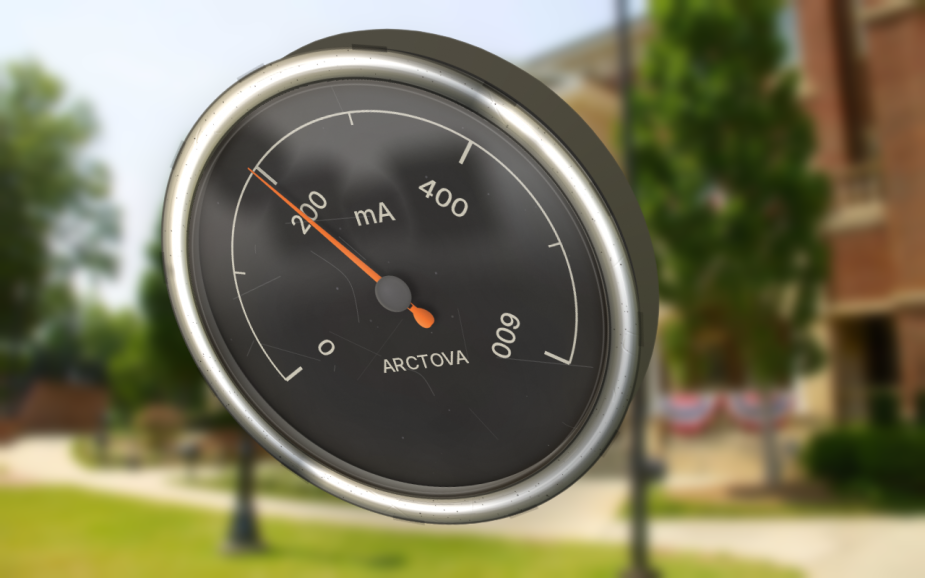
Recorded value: 200 mA
